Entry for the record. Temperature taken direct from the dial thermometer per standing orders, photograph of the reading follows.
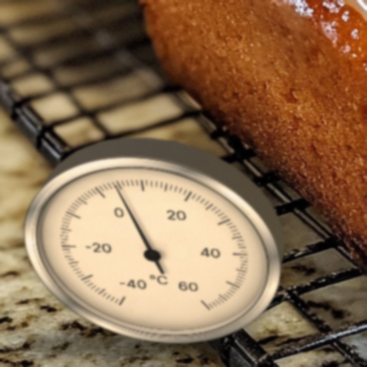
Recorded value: 5 °C
